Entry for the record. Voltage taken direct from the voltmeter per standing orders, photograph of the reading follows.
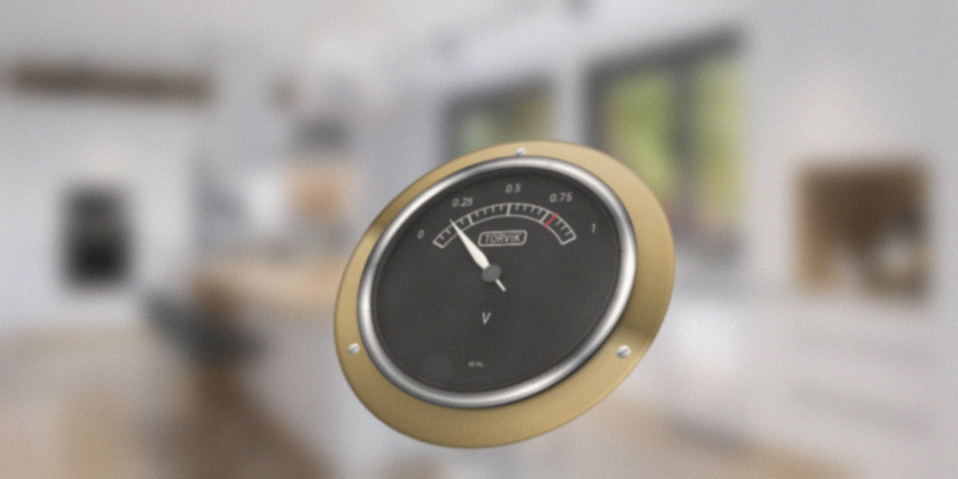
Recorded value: 0.15 V
